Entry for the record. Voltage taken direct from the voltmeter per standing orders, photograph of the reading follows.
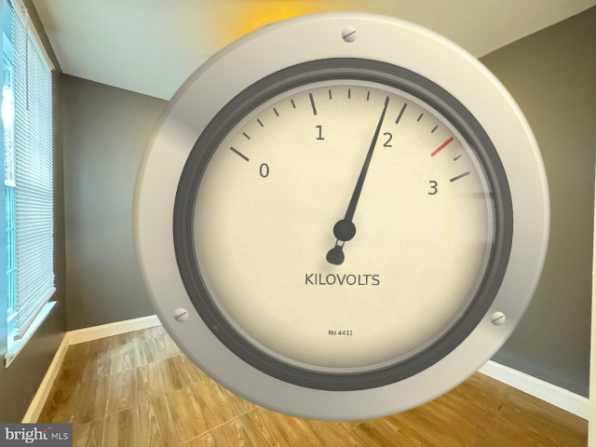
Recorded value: 1.8 kV
